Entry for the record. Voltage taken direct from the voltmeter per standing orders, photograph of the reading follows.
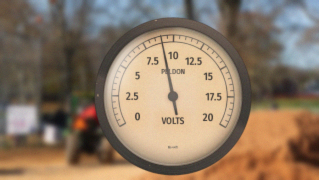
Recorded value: 9 V
